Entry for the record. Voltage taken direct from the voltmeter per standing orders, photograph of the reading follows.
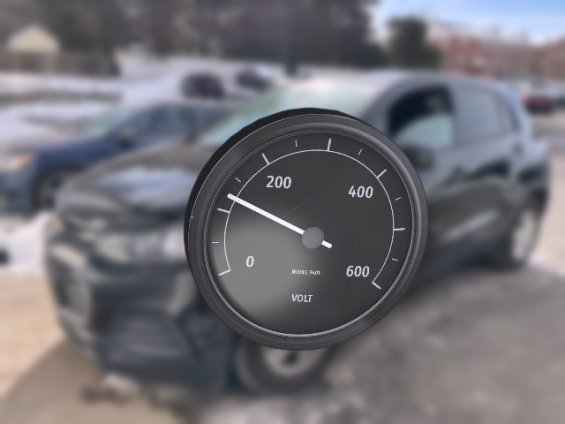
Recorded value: 125 V
